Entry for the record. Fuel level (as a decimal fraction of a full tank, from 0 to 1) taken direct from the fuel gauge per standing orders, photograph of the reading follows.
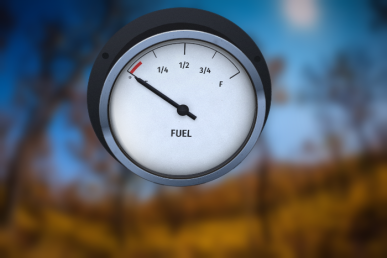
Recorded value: 0
